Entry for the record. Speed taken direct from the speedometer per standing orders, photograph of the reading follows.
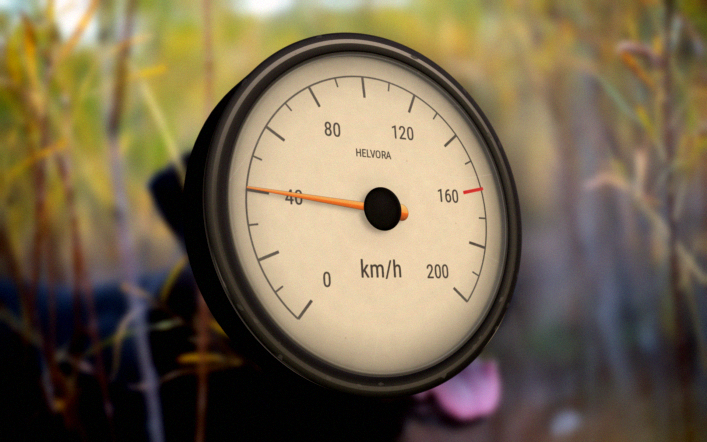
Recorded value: 40 km/h
